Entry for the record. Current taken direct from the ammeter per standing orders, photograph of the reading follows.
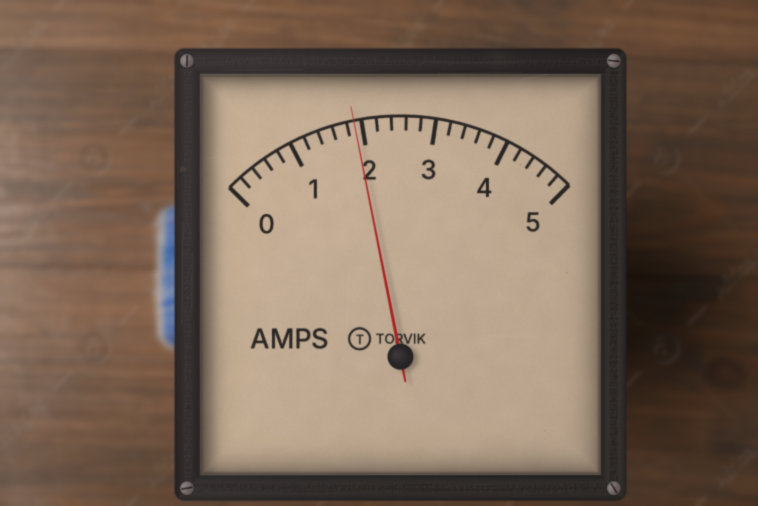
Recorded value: 1.9 A
